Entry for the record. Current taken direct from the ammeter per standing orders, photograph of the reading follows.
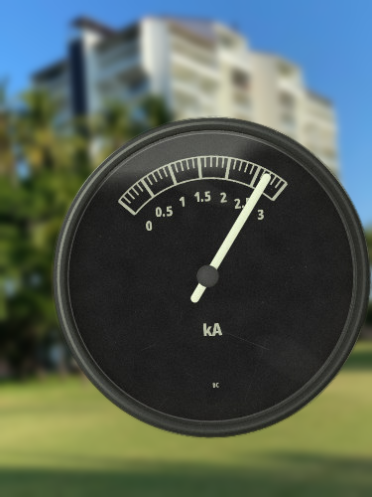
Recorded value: 2.7 kA
